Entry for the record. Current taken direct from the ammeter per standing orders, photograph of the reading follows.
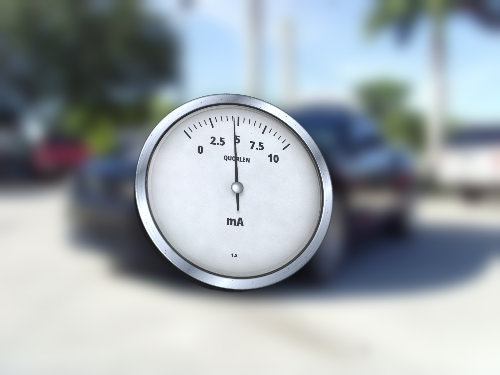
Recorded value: 4.5 mA
